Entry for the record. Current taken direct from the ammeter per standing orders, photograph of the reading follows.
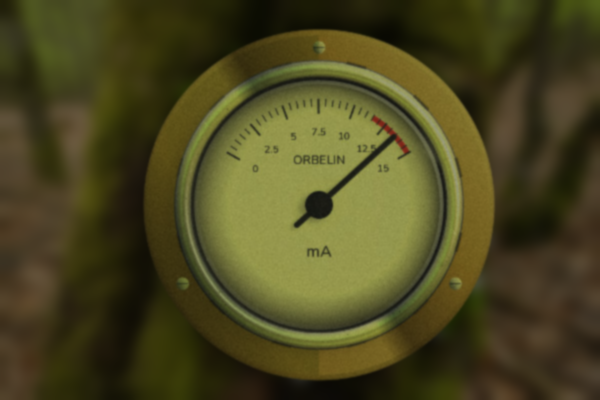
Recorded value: 13.5 mA
